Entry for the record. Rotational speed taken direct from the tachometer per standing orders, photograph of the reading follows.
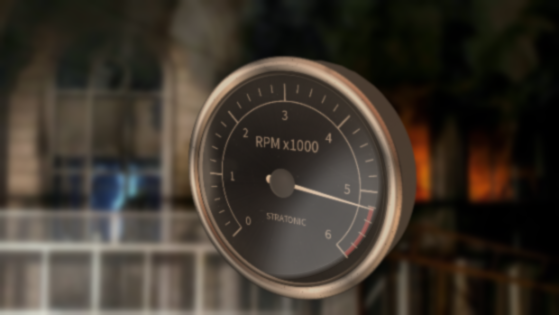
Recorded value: 5200 rpm
